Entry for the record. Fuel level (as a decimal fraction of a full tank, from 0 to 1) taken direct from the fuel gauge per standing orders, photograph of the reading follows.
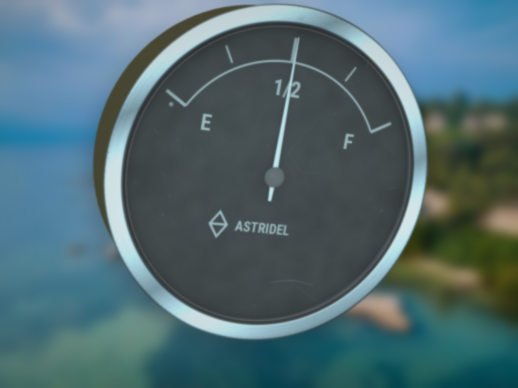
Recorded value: 0.5
